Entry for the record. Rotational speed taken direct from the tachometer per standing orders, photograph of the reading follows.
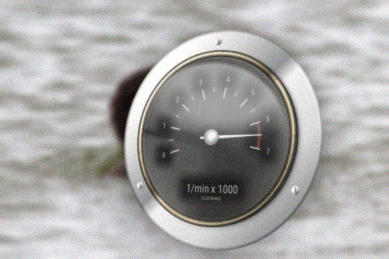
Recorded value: 6500 rpm
